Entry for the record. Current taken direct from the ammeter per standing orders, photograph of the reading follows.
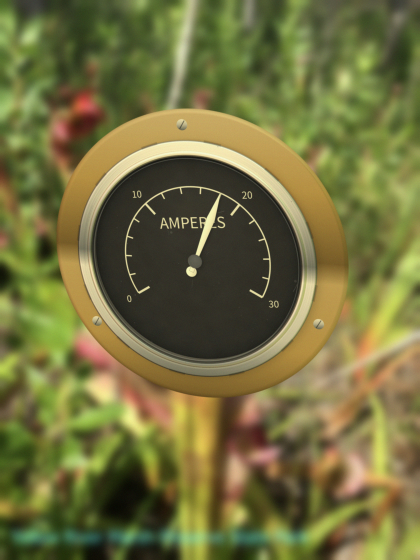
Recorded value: 18 A
